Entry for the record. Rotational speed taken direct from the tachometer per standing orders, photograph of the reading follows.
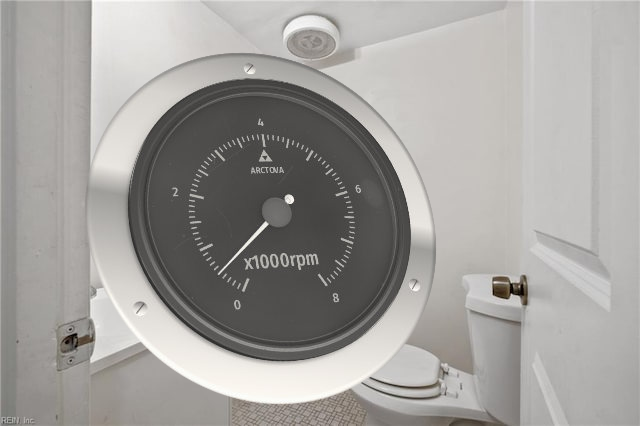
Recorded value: 500 rpm
